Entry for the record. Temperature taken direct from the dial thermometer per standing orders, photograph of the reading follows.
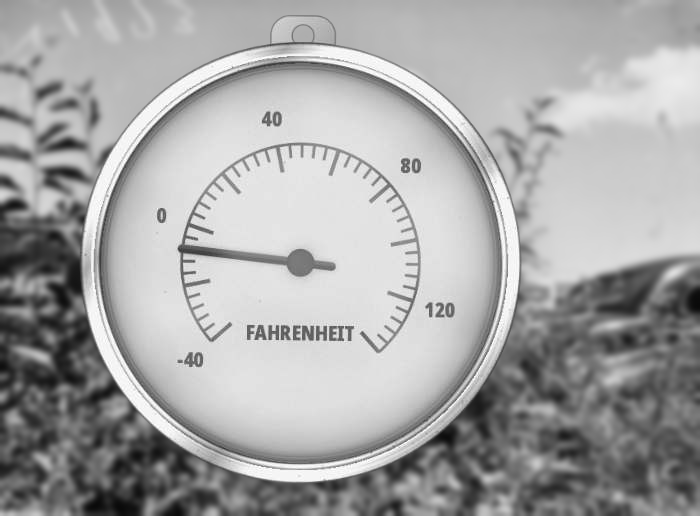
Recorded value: -8 °F
